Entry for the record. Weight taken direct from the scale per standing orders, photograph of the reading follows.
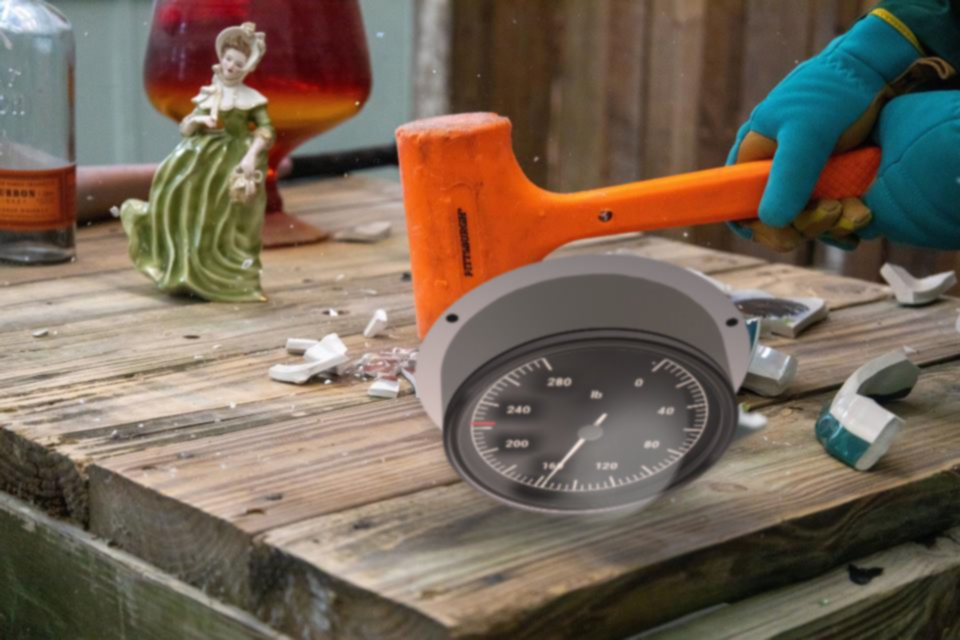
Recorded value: 160 lb
